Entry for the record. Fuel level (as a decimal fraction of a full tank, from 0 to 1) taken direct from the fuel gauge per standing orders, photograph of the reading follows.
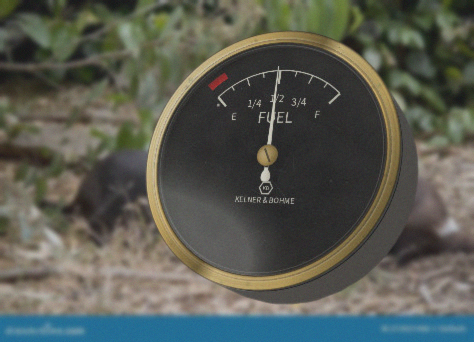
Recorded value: 0.5
